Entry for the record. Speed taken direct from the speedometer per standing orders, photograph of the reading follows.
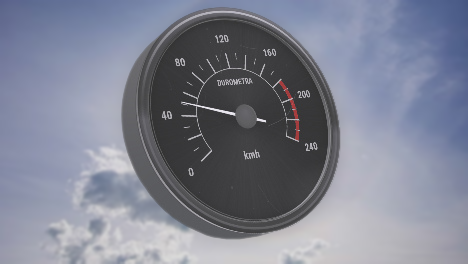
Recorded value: 50 km/h
